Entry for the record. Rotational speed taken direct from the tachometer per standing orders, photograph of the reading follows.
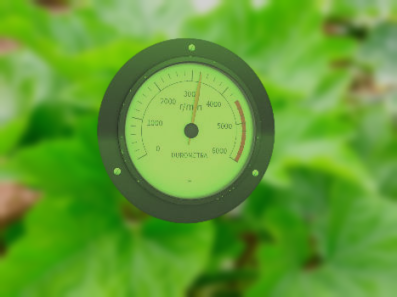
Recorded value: 3200 rpm
